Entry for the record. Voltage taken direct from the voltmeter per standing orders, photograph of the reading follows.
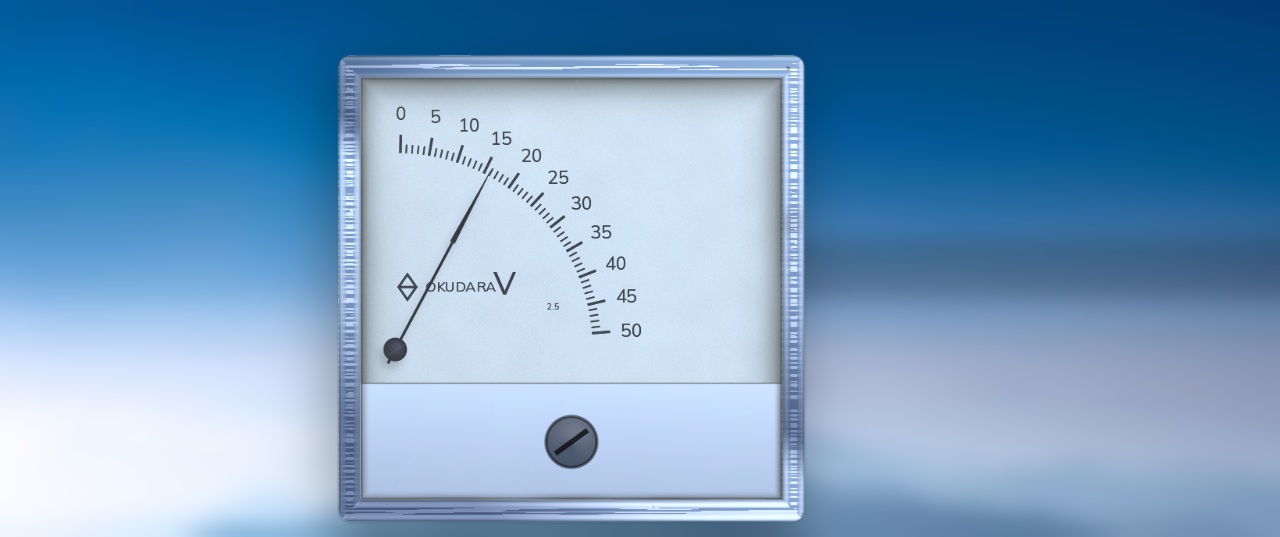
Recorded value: 16 V
